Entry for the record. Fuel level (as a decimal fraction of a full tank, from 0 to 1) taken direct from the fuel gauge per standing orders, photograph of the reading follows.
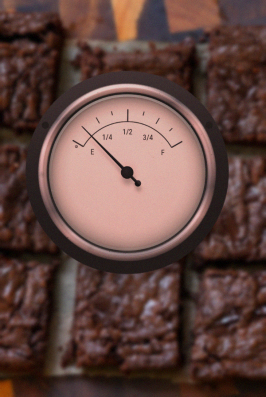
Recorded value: 0.125
